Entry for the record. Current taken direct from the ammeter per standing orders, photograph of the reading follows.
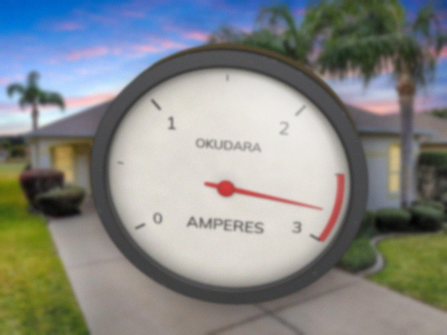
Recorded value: 2.75 A
